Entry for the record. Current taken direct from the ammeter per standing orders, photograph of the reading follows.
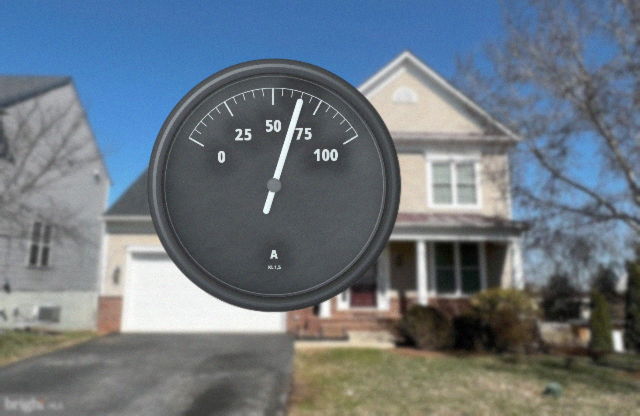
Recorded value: 65 A
